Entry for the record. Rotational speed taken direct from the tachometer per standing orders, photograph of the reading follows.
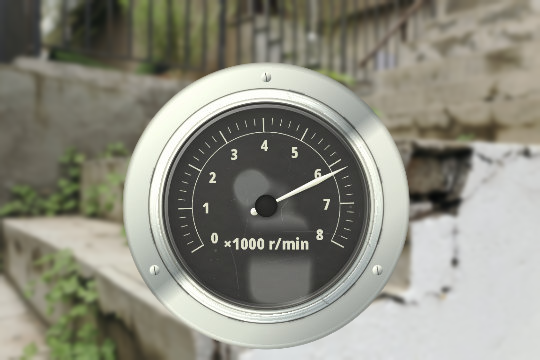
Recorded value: 6200 rpm
